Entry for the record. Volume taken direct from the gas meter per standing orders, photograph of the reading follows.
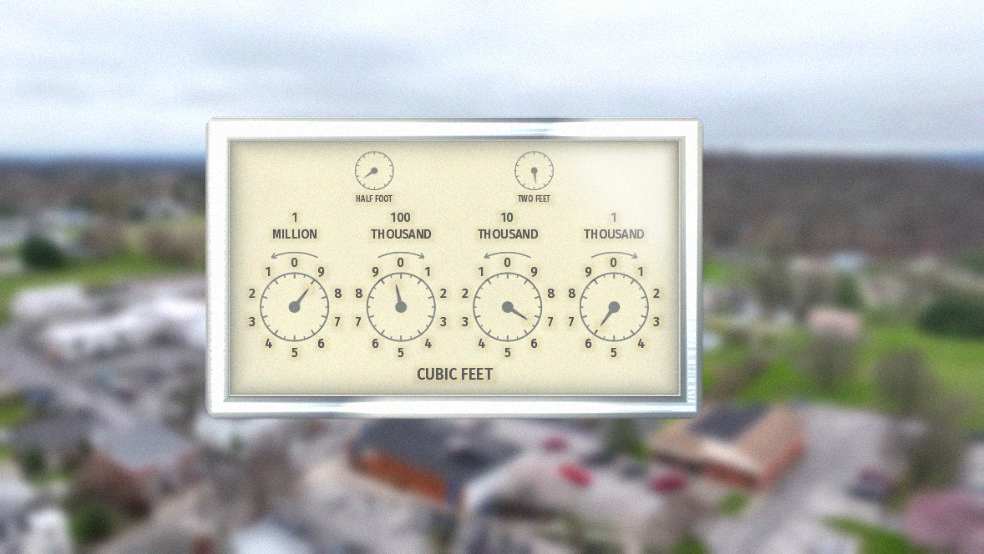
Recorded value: 896600 ft³
